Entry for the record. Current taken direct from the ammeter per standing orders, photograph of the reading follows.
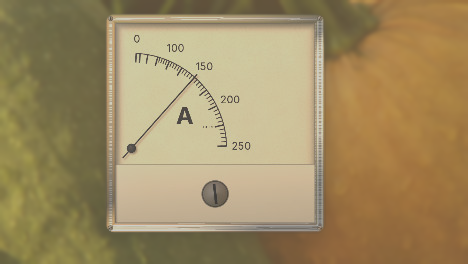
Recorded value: 150 A
